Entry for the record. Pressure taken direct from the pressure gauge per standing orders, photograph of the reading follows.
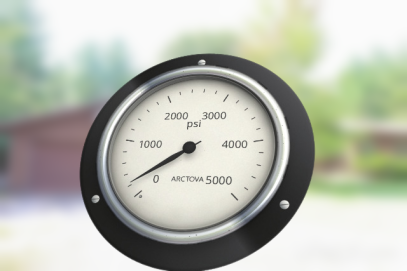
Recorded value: 200 psi
